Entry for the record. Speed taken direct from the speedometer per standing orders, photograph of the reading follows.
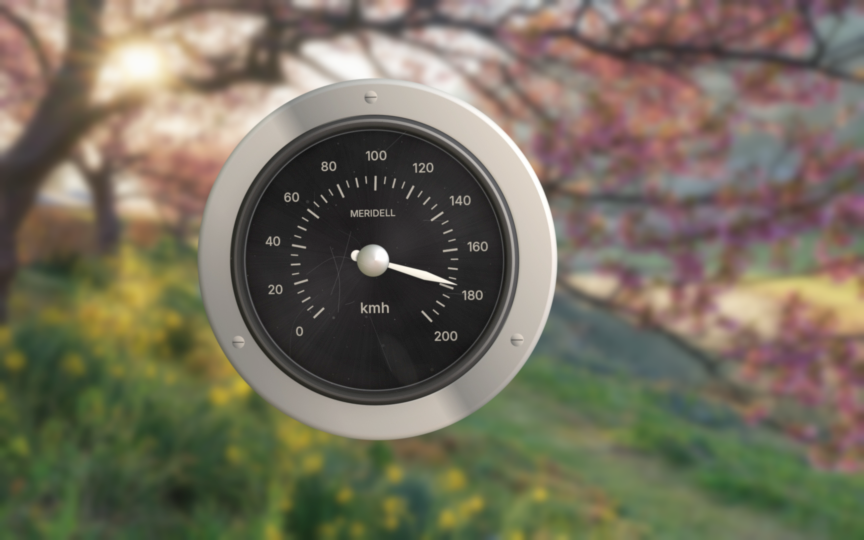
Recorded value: 177.5 km/h
